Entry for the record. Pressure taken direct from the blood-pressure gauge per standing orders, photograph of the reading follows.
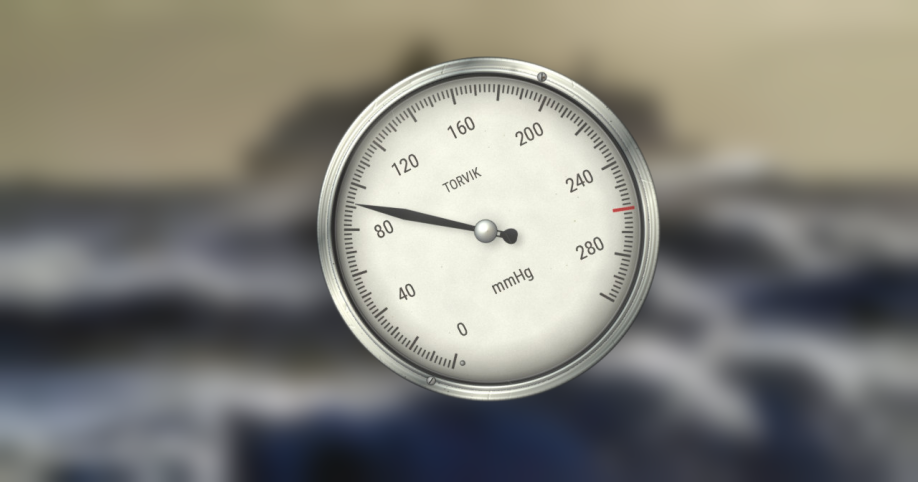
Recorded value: 92 mmHg
